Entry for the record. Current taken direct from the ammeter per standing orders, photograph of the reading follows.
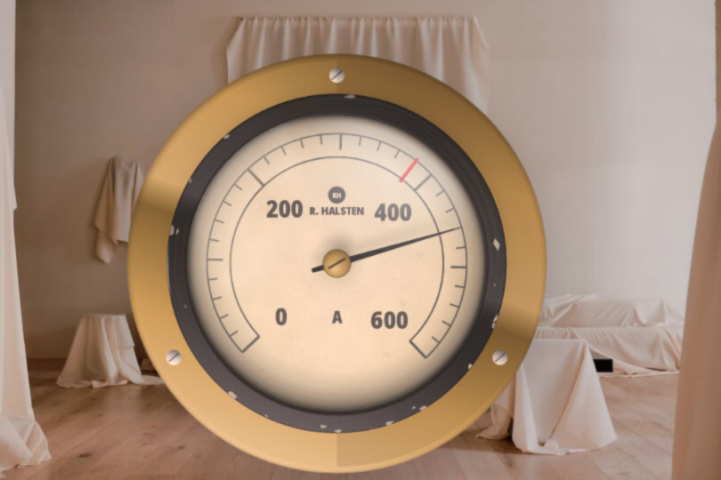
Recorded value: 460 A
